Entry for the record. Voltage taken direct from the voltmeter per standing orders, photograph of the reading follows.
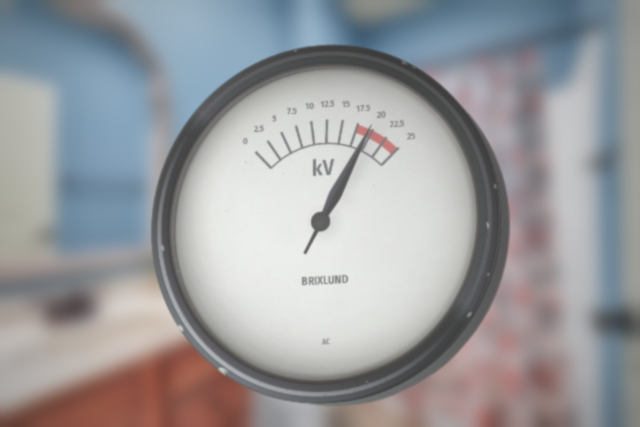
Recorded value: 20 kV
